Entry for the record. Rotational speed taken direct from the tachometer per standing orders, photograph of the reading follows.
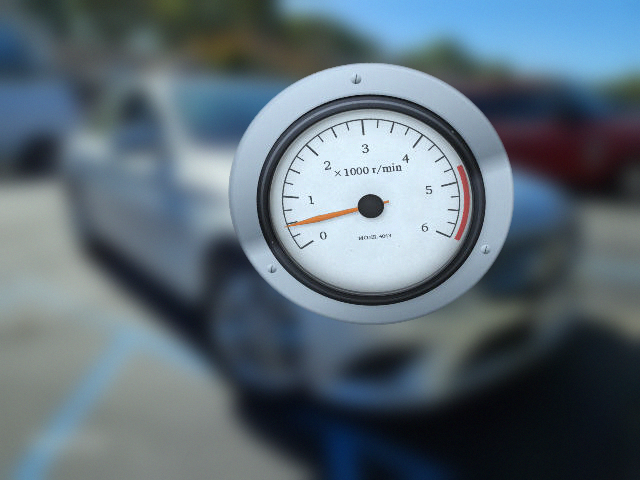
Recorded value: 500 rpm
